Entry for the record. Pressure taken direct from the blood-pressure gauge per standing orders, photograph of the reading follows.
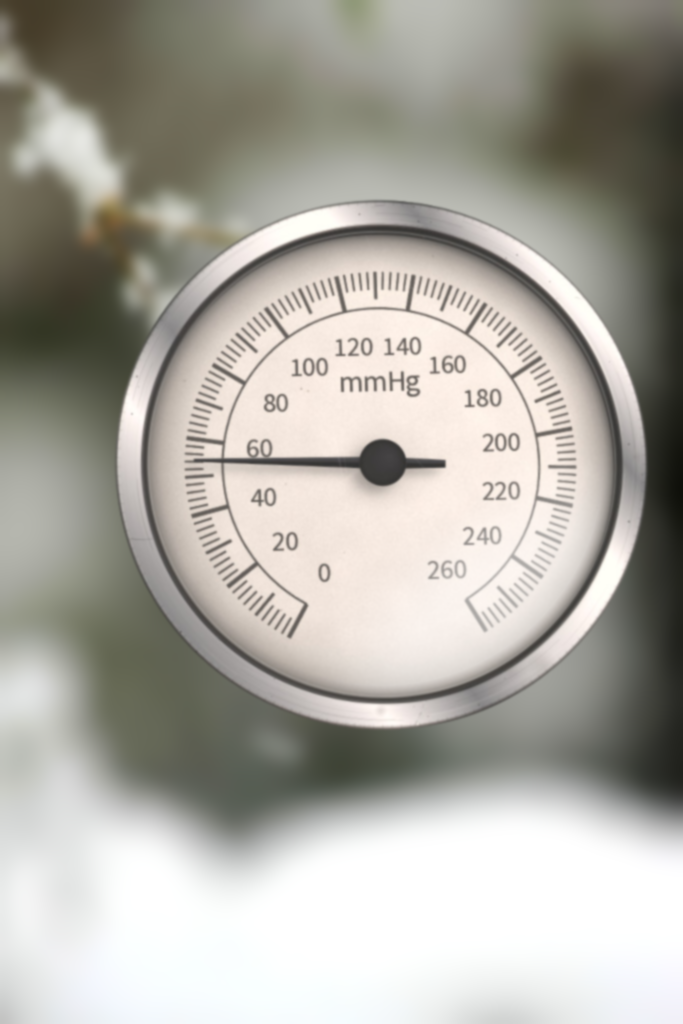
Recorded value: 54 mmHg
